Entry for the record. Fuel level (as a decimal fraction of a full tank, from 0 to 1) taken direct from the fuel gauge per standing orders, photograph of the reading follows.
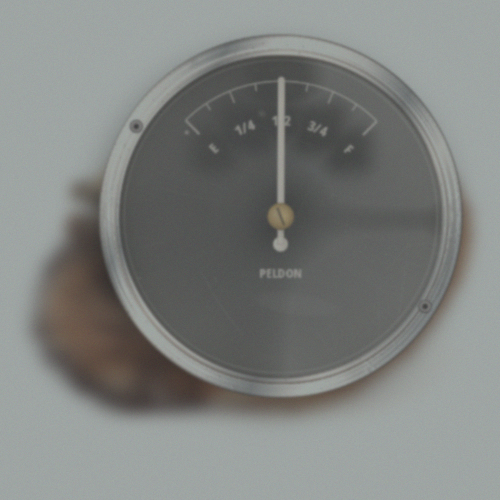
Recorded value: 0.5
